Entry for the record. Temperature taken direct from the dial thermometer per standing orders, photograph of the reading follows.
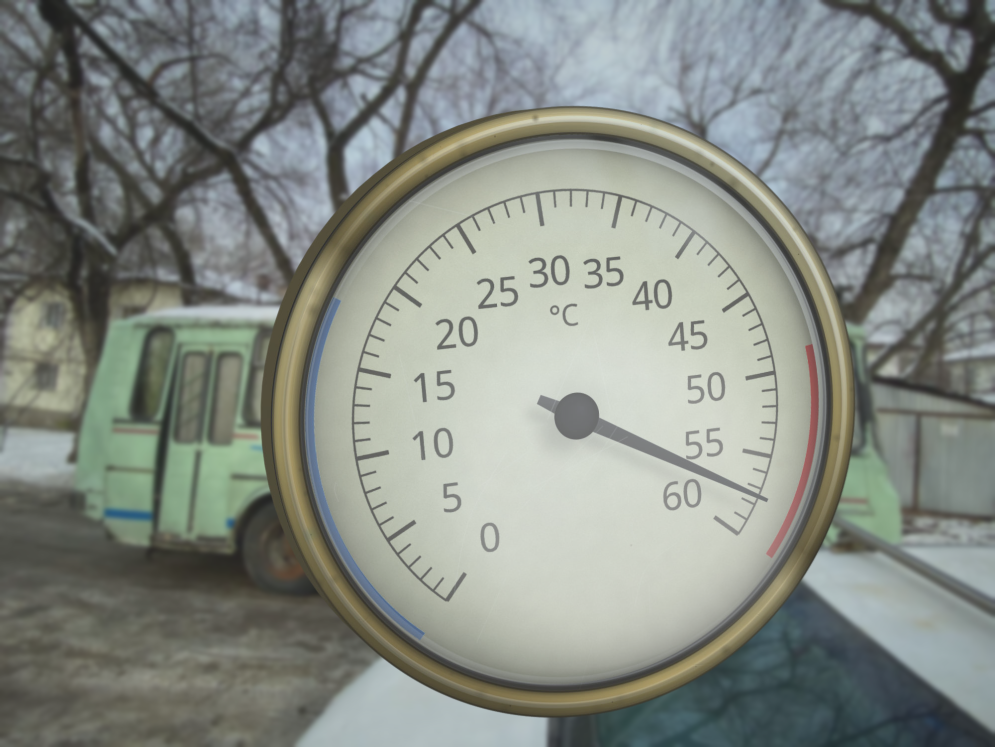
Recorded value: 57.5 °C
